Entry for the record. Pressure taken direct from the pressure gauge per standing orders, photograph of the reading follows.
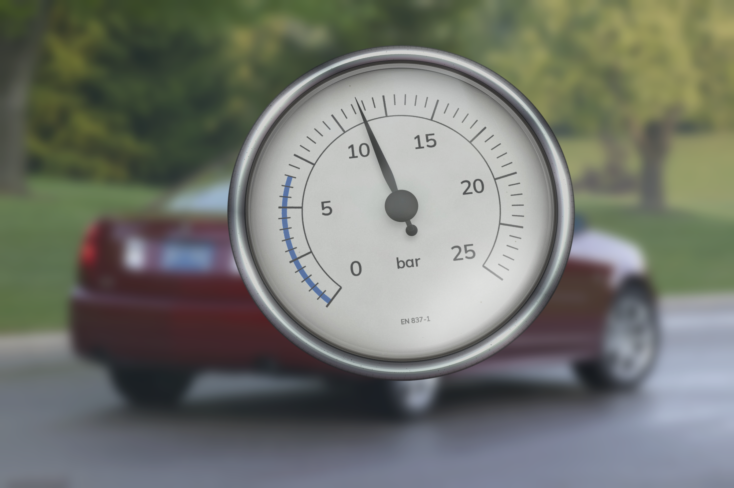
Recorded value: 11.25 bar
